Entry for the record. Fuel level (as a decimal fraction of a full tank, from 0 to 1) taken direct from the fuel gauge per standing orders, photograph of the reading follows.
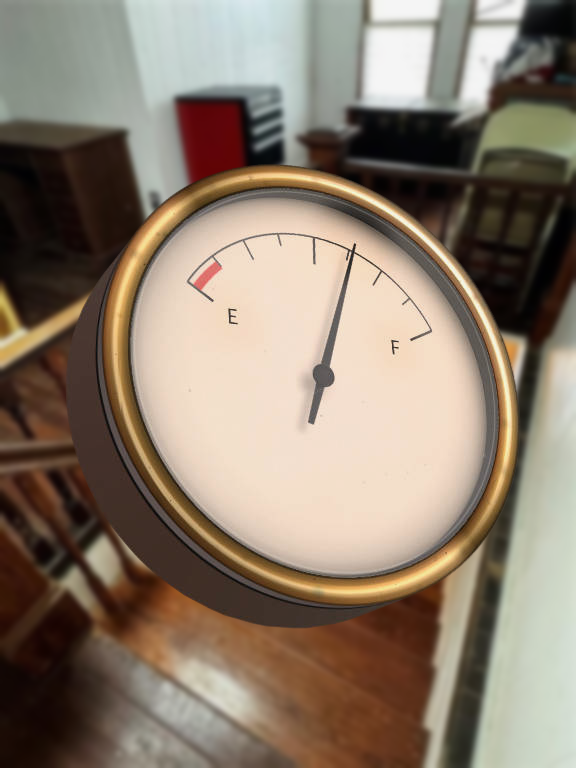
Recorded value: 0.625
